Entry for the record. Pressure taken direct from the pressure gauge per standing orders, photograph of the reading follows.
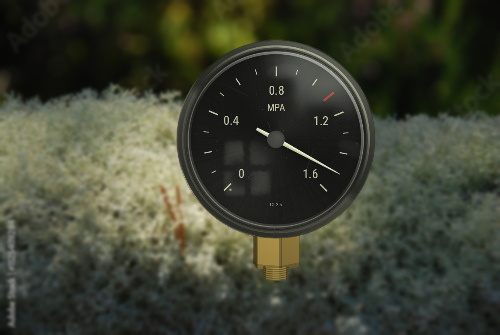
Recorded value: 1.5 MPa
